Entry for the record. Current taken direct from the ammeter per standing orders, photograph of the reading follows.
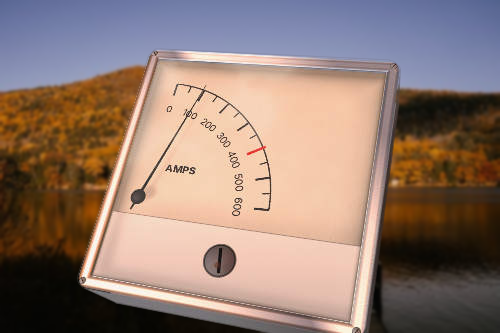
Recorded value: 100 A
